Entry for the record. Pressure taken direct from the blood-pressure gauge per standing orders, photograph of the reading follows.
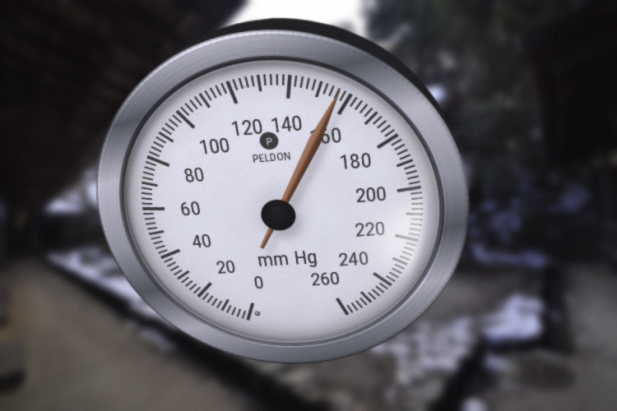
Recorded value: 156 mmHg
